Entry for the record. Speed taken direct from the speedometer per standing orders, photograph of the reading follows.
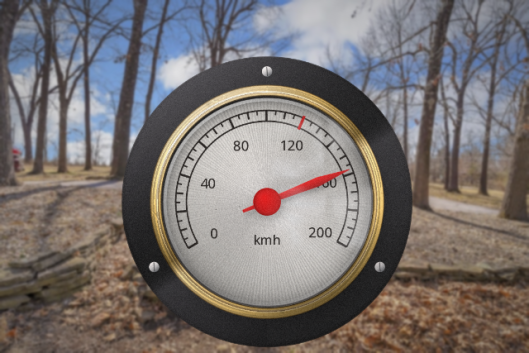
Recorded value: 157.5 km/h
